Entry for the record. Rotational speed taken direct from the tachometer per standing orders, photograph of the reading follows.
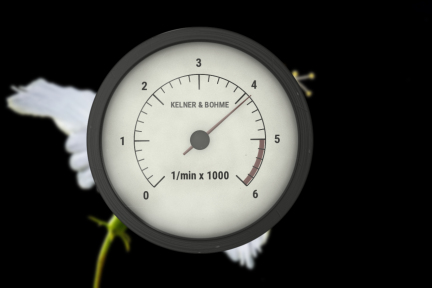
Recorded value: 4100 rpm
